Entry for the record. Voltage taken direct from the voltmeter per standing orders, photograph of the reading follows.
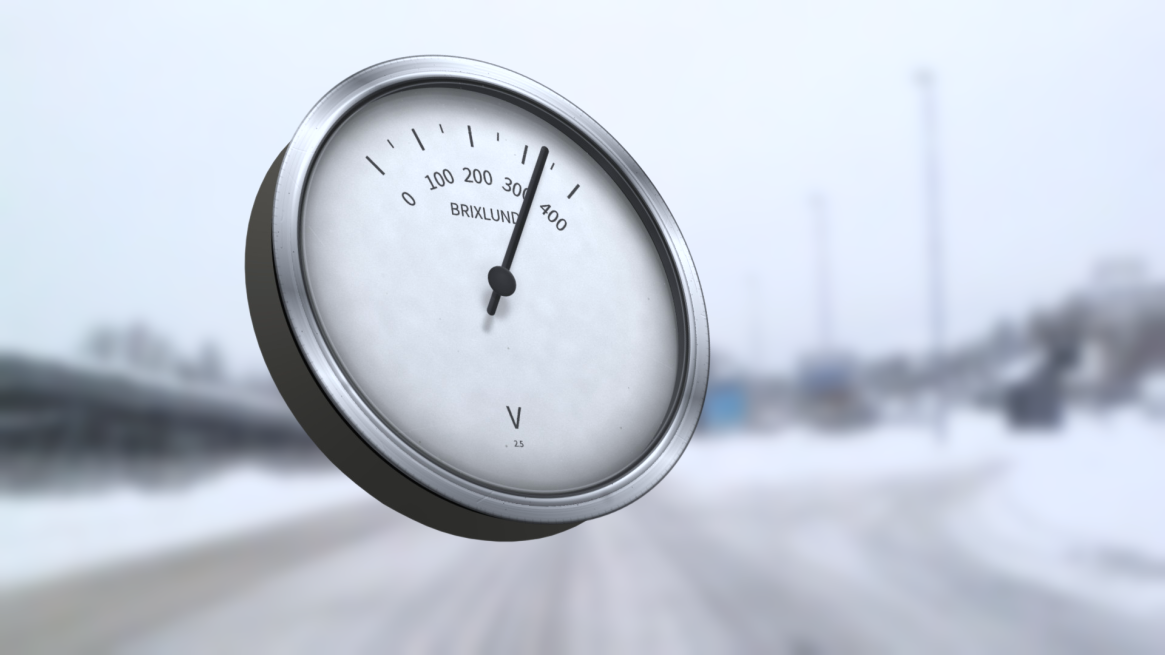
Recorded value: 325 V
